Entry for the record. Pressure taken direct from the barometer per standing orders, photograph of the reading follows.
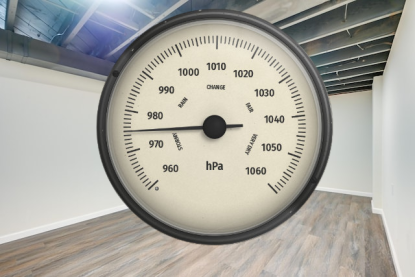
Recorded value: 975 hPa
